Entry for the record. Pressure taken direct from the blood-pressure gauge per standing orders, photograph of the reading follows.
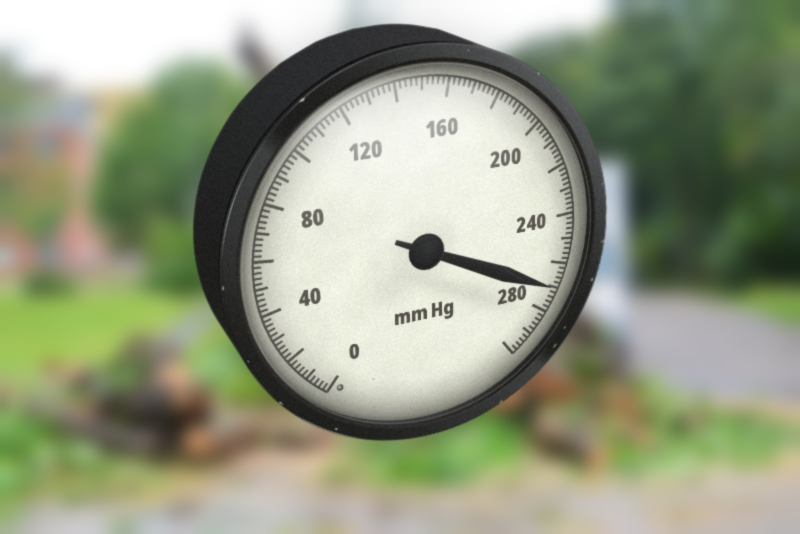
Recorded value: 270 mmHg
